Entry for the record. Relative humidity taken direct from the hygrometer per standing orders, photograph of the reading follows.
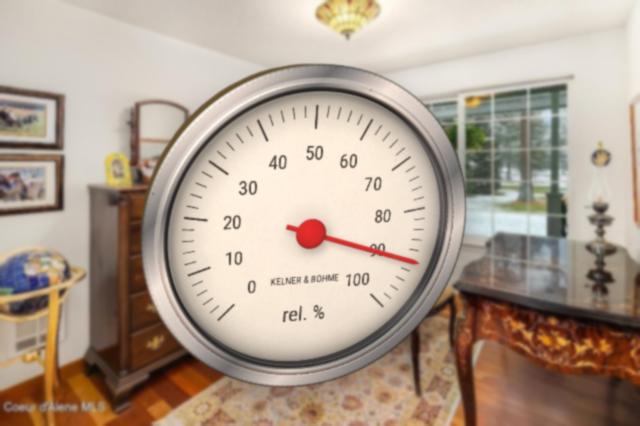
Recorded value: 90 %
